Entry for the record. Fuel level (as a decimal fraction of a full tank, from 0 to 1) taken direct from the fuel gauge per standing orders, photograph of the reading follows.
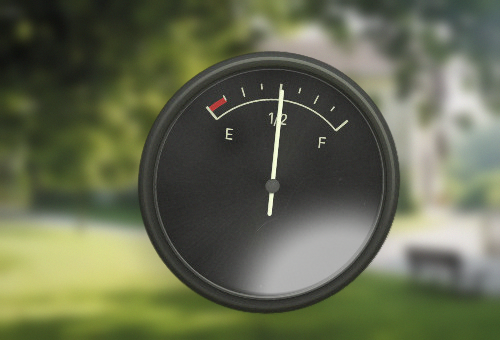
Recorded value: 0.5
